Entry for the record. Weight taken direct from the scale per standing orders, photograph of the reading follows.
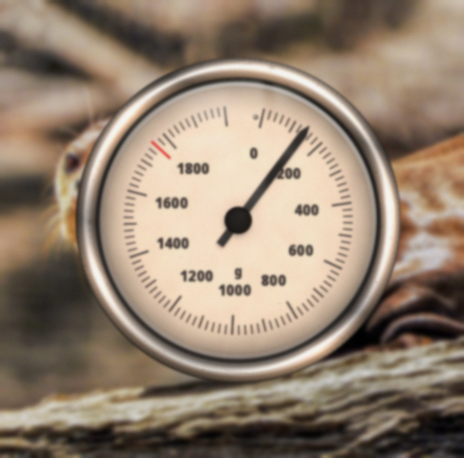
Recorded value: 140 g
